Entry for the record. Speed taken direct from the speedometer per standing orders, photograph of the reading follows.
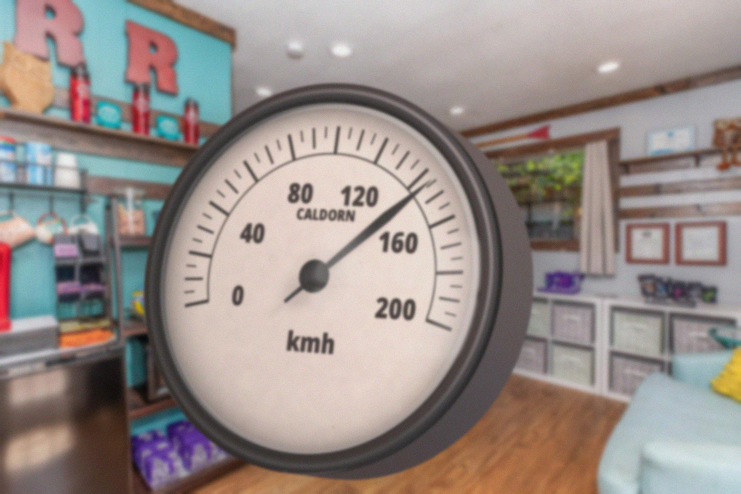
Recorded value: 145 km/h
